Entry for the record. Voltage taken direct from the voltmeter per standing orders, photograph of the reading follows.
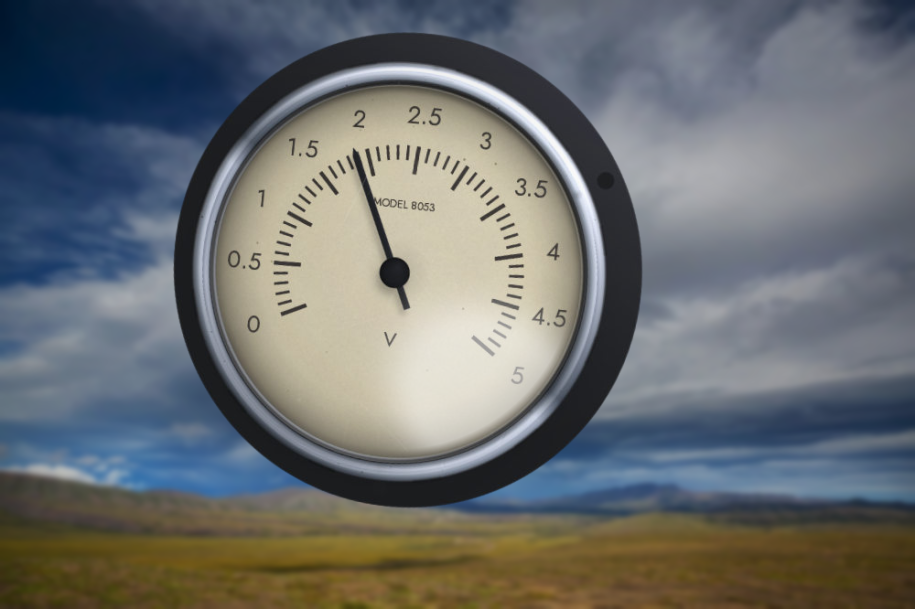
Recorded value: 1.9 V
